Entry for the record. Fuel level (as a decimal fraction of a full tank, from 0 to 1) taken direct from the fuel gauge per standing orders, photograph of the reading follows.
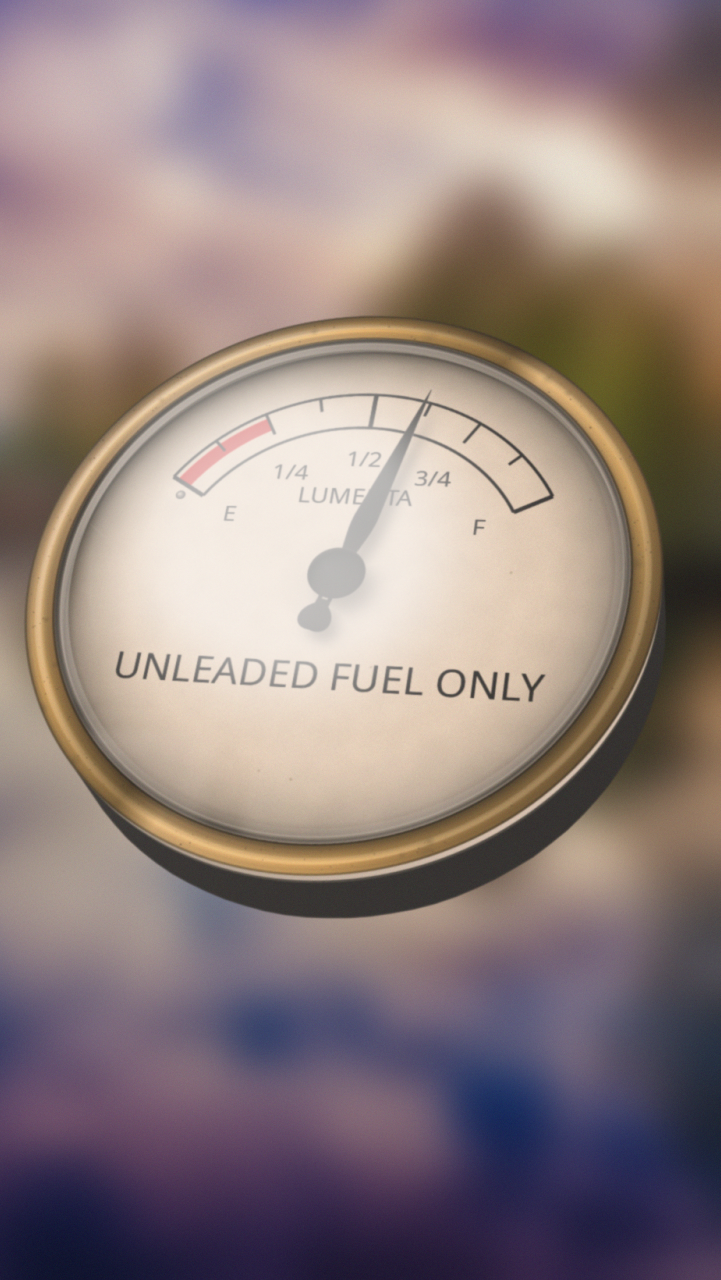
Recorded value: 0.625
